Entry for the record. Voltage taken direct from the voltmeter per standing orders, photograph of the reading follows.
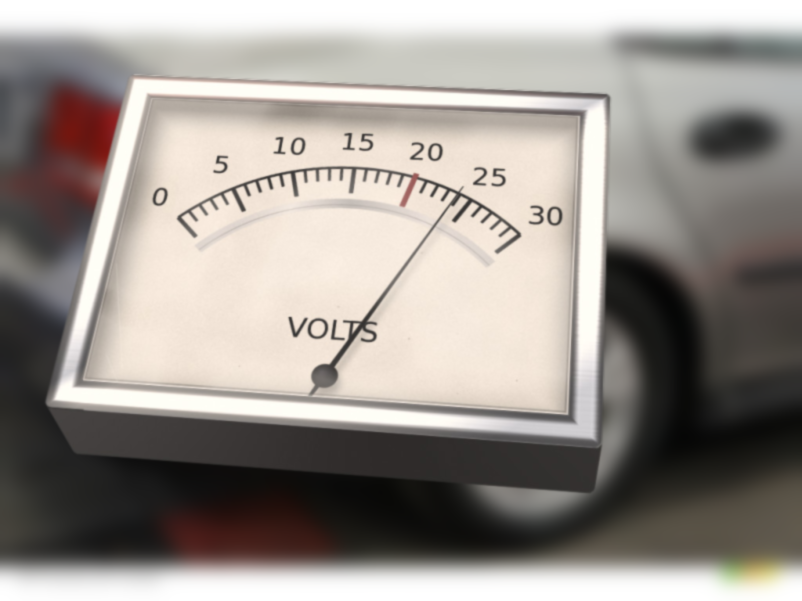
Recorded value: 24 V
